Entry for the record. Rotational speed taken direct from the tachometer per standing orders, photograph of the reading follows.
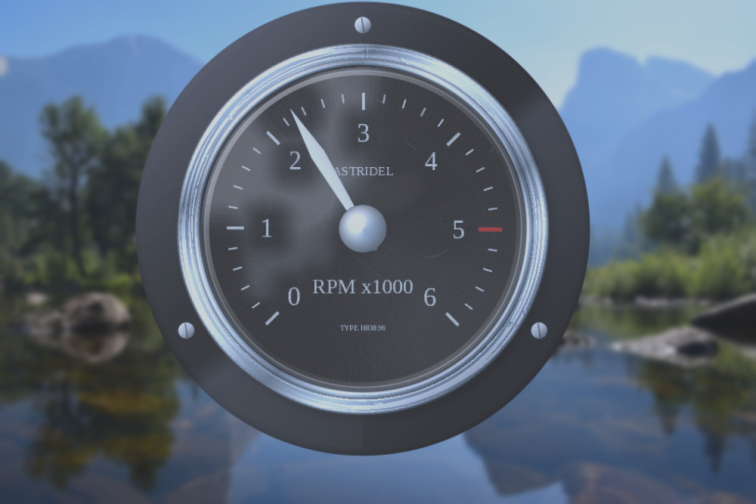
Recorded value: 2300 rpm
